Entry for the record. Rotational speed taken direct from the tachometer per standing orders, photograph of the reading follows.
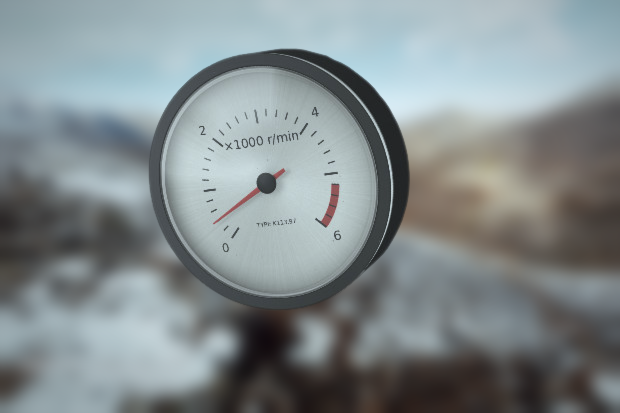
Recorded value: 400 rpm
